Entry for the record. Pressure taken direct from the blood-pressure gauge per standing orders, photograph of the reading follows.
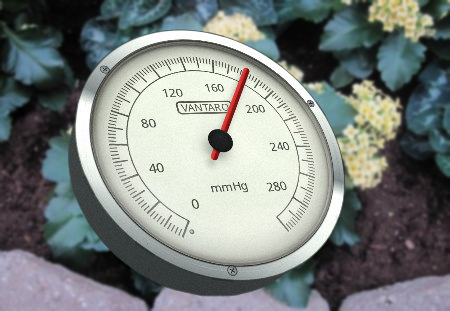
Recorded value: 180 mmHg
